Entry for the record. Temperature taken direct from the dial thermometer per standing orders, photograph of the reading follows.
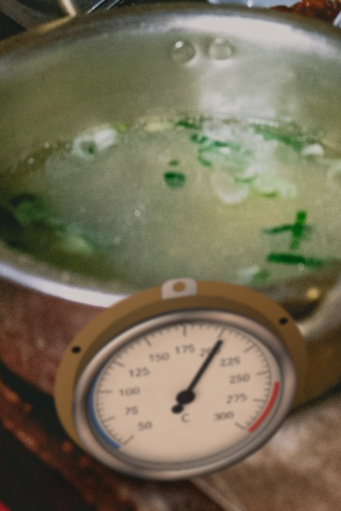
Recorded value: 200 °C
